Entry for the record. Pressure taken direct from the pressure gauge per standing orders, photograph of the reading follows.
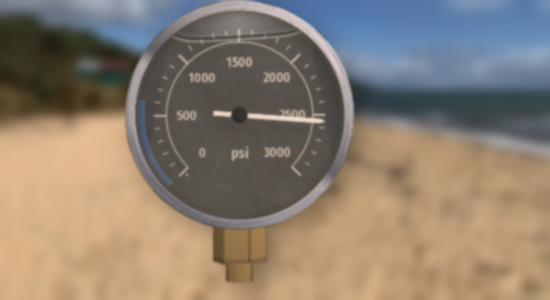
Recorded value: 2550 psi
